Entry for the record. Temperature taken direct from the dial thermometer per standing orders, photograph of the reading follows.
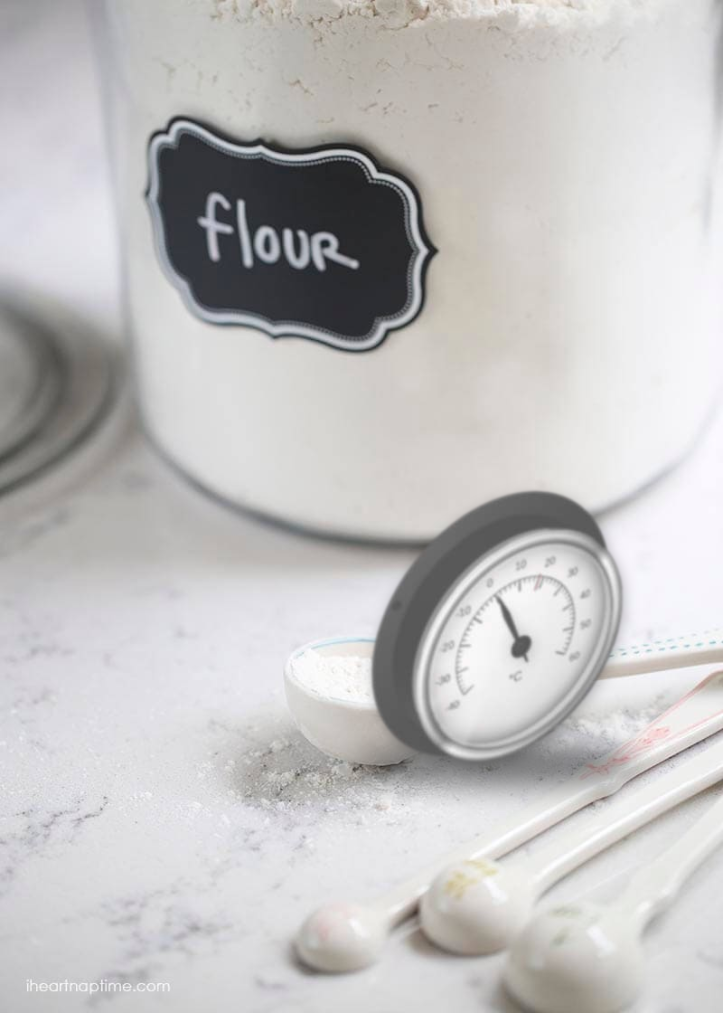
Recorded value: 0 °C
